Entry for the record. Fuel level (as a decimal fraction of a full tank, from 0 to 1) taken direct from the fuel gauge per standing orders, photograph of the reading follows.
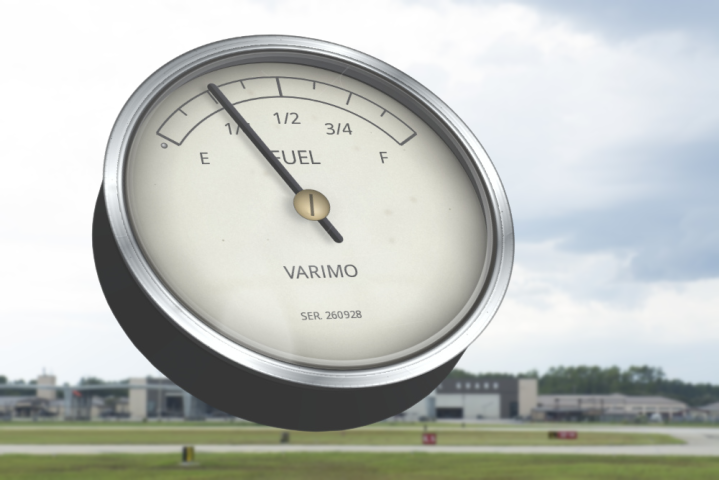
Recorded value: 0.25
